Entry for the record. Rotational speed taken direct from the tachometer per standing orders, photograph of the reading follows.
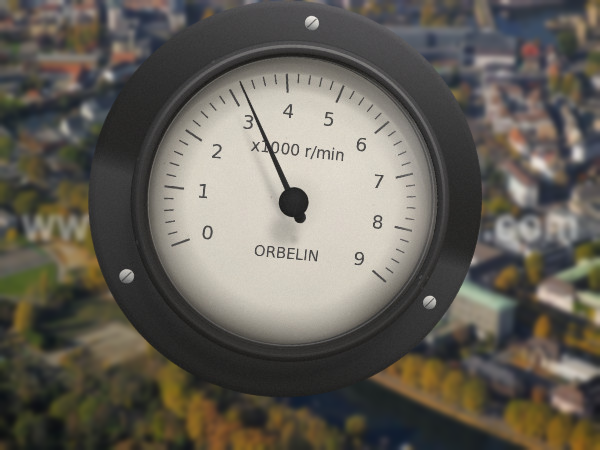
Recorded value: 3200 rpm
